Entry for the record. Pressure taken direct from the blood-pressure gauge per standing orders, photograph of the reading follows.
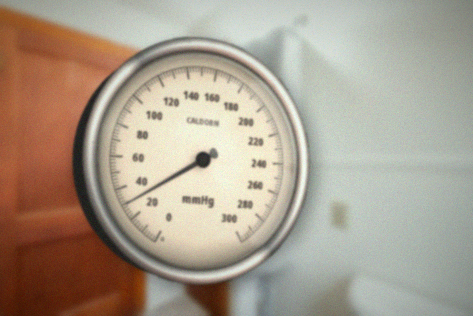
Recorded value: 30 mmHg
